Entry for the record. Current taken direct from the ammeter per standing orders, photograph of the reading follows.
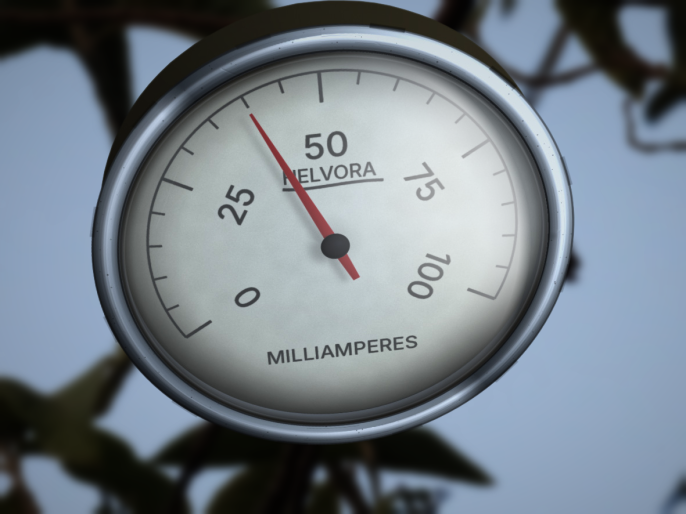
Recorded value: 40 mA
